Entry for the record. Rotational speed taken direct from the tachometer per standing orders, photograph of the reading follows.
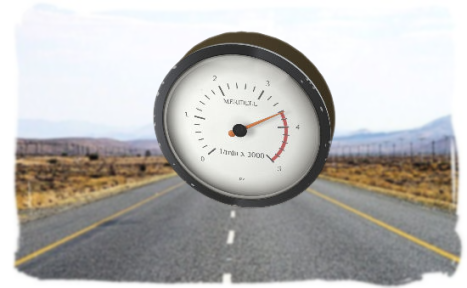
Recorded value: 3600 rpm
